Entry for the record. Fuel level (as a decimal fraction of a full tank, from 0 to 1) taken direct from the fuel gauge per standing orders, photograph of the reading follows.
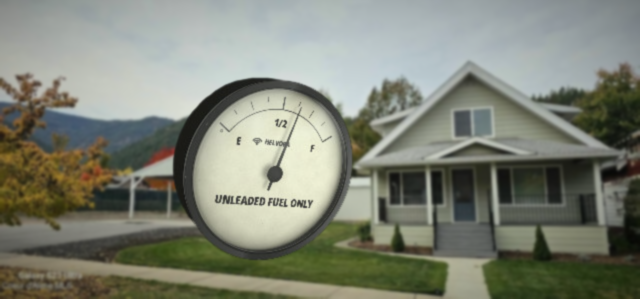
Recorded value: 0.625
